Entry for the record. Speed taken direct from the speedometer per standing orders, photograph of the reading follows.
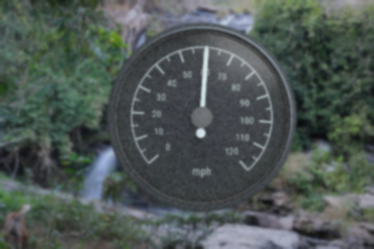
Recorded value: 60 mph
